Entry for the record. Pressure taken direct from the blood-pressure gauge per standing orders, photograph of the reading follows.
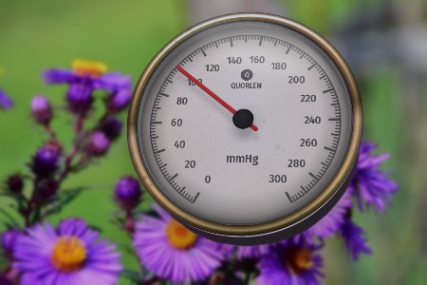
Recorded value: 100 mmHg
